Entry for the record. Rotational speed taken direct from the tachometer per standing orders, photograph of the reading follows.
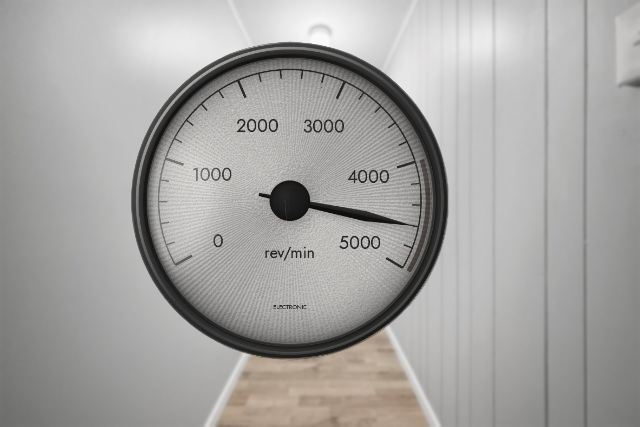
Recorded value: 4600 rpm
